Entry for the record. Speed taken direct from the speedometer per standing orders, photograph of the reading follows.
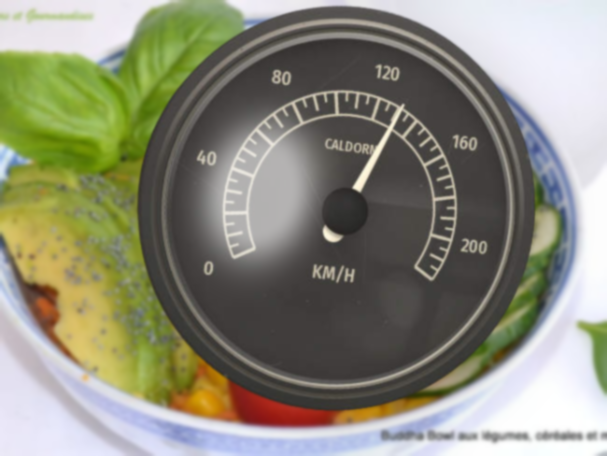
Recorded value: 130 km/h
